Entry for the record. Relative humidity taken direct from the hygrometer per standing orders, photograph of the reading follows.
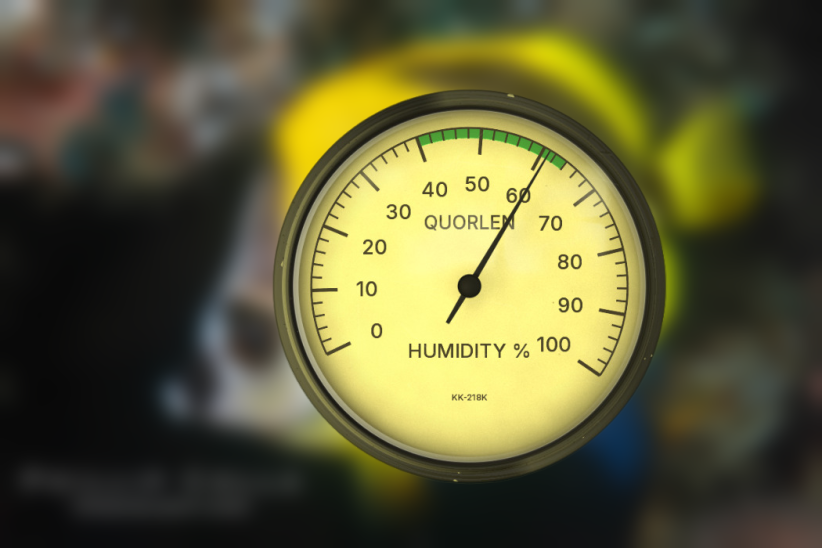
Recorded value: 61 %
